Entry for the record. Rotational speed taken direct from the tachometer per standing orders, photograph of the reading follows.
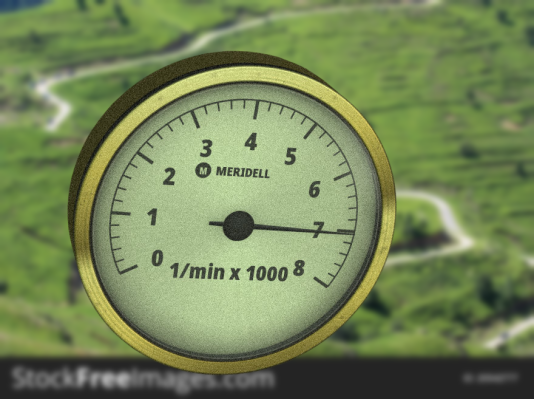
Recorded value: 7000 rpm
